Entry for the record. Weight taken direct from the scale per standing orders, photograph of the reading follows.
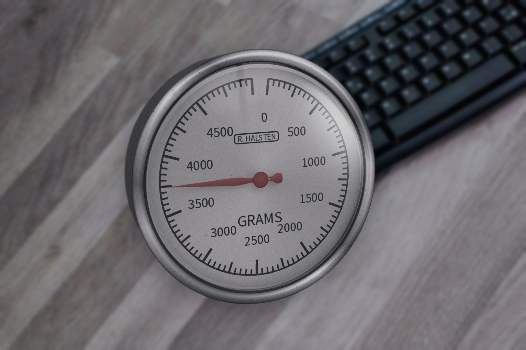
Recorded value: 3750 g
